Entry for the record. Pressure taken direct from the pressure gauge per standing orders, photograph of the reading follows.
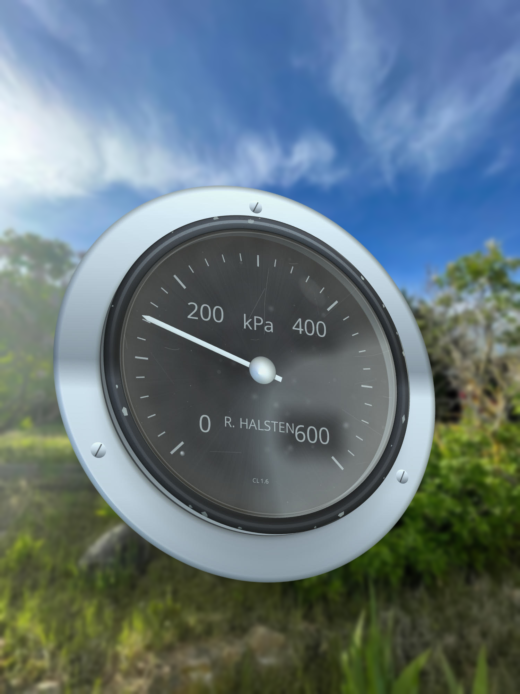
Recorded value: 140 kPa
